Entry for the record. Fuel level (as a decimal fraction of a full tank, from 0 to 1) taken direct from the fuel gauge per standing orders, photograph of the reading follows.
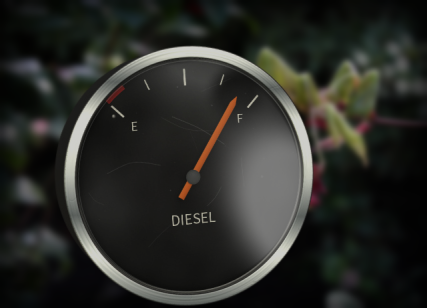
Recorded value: 0.875
